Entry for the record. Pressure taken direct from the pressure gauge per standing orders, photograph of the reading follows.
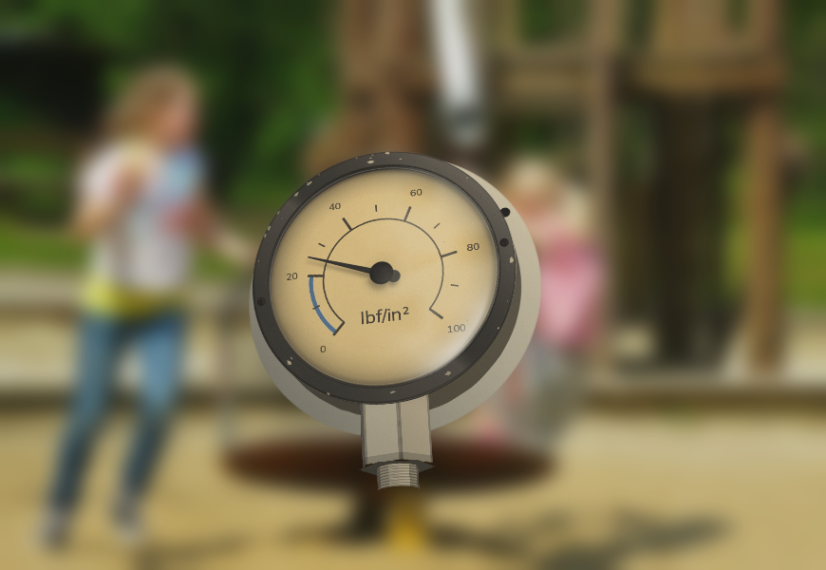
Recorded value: 25 psi
